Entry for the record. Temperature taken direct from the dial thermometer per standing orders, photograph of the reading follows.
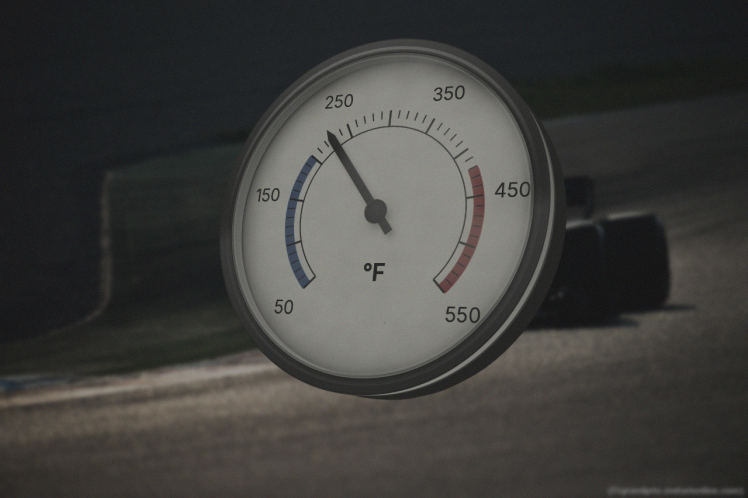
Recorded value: 230 °F
